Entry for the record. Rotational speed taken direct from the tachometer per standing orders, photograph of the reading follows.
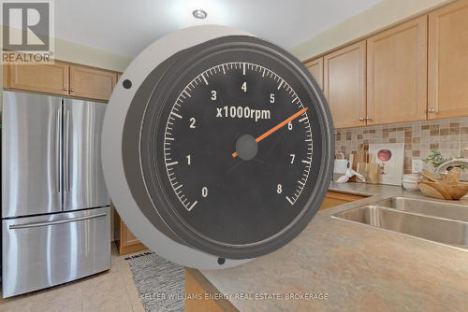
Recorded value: 5800 rpm
